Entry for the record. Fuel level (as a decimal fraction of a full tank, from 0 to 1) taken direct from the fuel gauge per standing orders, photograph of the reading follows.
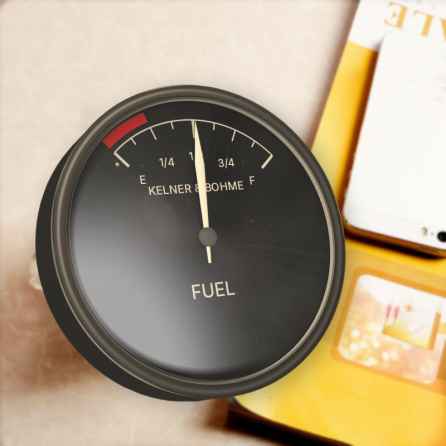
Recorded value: 0.5
